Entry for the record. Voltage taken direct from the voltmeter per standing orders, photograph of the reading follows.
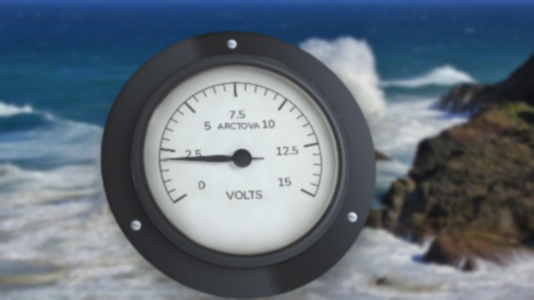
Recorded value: 2 V
